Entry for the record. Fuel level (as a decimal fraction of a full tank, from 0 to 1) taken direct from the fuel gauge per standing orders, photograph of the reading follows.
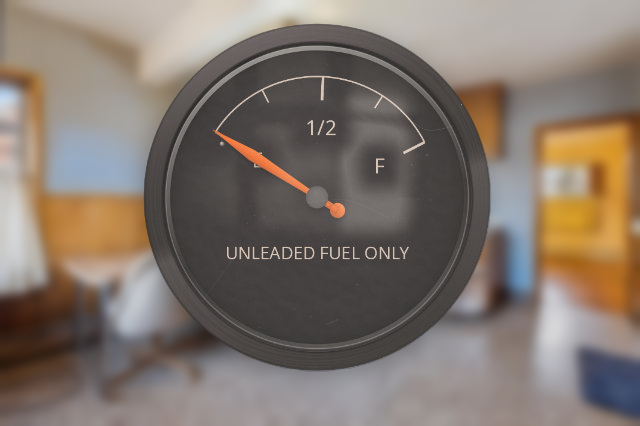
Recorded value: 0
